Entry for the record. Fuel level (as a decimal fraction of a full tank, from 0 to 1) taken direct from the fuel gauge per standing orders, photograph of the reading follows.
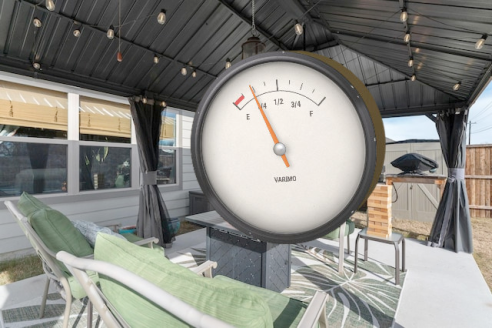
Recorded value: 0.25
